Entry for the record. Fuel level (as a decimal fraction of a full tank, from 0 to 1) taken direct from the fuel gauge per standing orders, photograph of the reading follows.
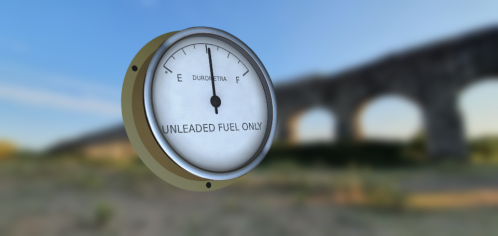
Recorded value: 0.5
